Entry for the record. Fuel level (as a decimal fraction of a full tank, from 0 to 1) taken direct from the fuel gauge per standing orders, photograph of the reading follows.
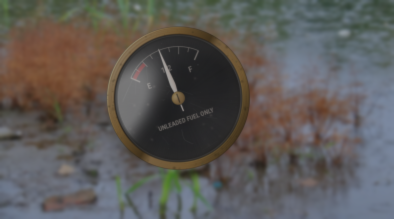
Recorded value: 0.5
